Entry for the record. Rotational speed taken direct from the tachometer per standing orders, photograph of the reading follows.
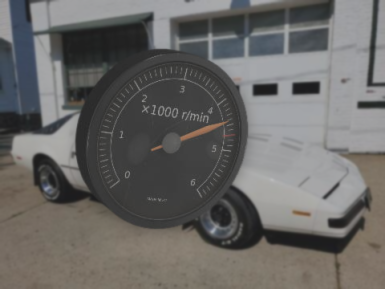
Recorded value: 4400 rpm
